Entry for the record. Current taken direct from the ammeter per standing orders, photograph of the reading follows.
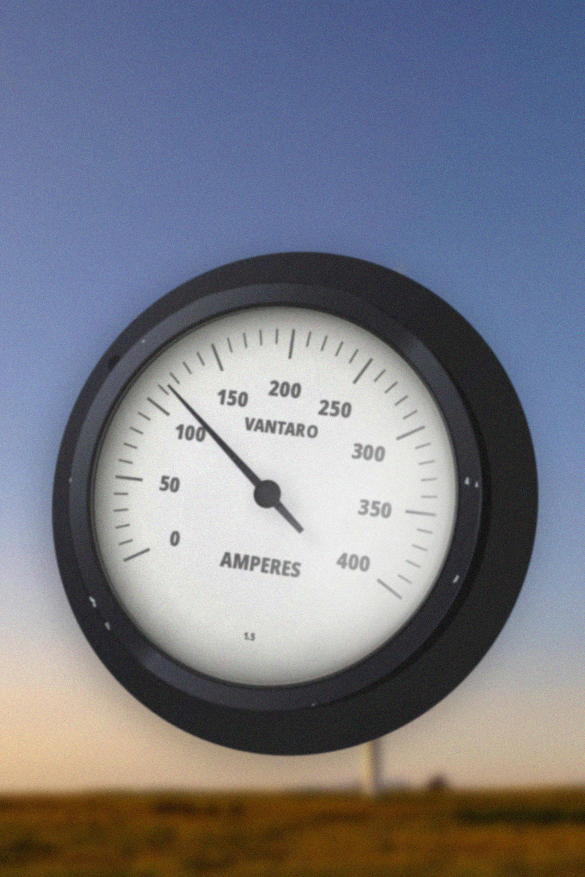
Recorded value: 115 A
